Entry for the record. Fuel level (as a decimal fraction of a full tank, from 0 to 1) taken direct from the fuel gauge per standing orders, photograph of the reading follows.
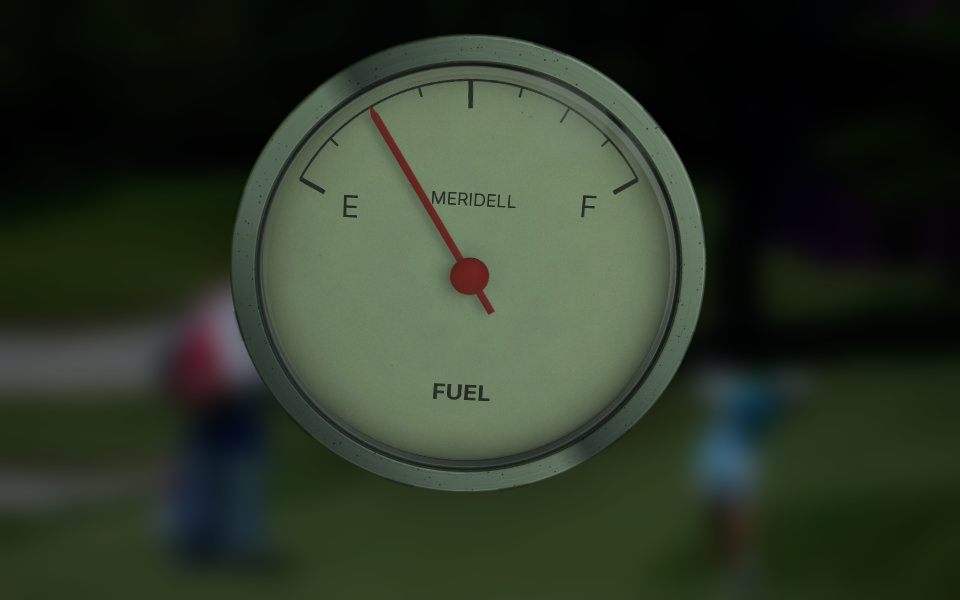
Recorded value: 0.25
